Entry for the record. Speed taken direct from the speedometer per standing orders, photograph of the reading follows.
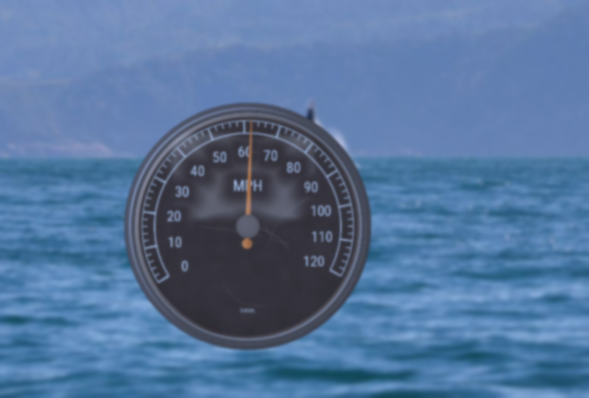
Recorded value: 62 mph
